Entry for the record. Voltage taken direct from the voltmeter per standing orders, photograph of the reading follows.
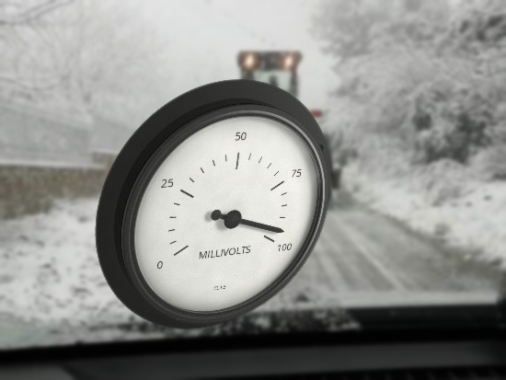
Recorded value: 95 mV
